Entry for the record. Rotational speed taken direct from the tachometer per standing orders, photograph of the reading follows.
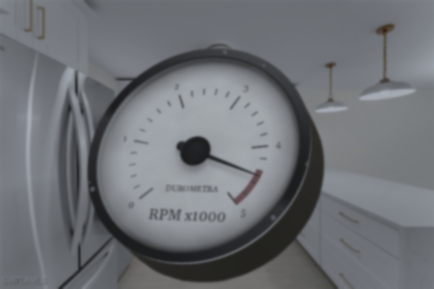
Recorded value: 4500 rpm
